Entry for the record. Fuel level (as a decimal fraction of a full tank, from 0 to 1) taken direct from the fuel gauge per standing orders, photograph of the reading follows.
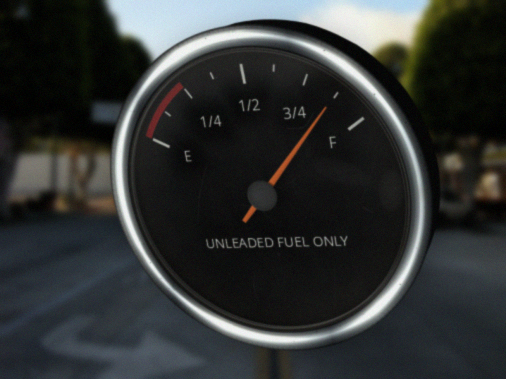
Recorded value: 0.875
